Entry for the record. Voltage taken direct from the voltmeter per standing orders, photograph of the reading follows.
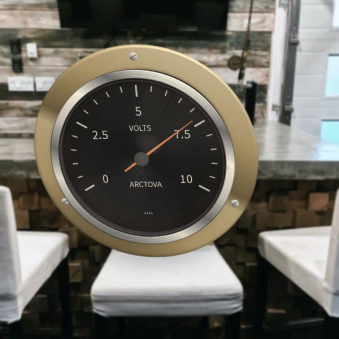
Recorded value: 7.25 V
